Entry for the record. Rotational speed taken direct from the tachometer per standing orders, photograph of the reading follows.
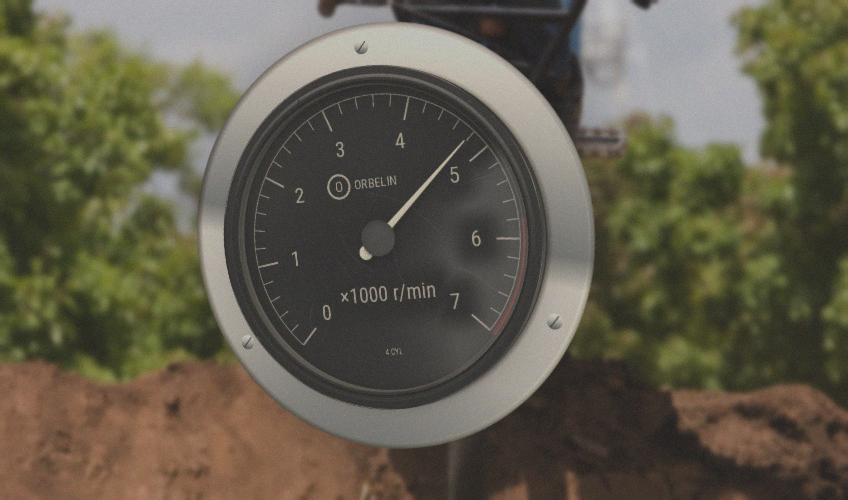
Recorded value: 4800 rpm
